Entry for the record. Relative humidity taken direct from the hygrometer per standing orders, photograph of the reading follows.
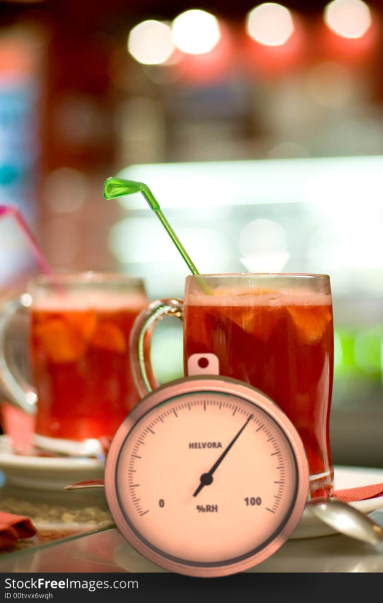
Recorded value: 65 %
